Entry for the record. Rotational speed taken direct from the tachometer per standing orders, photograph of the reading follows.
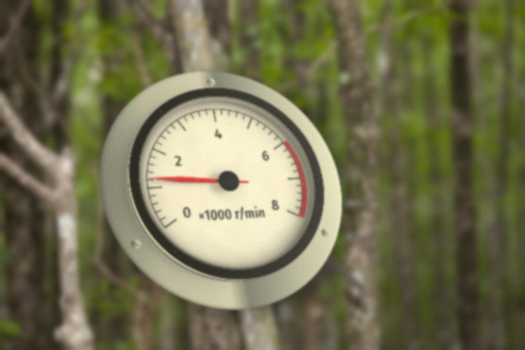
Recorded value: 1200 rpm
